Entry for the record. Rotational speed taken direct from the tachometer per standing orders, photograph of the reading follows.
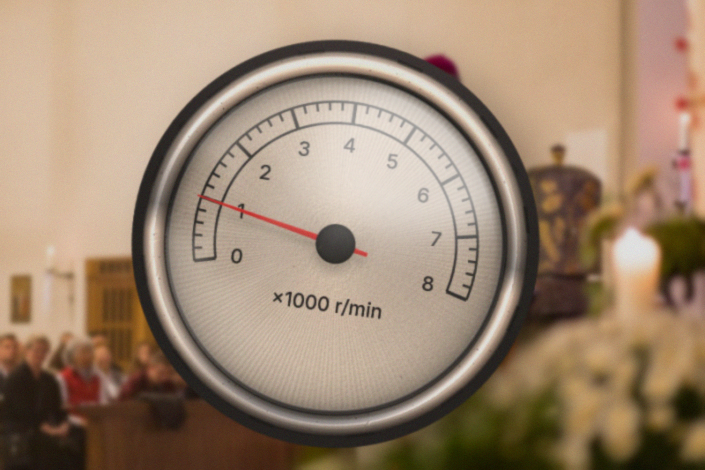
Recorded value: 1000 rpm
